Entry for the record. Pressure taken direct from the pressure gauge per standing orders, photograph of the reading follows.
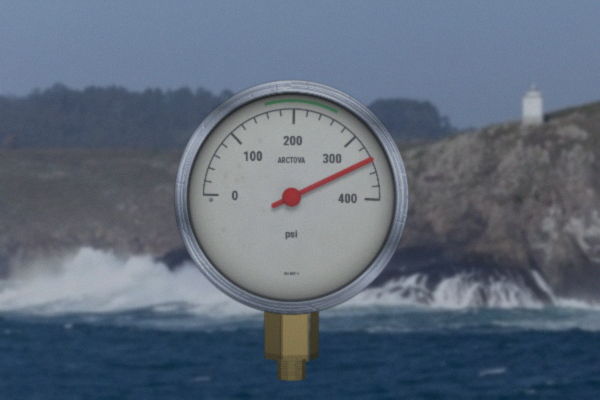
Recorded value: 340 psi
